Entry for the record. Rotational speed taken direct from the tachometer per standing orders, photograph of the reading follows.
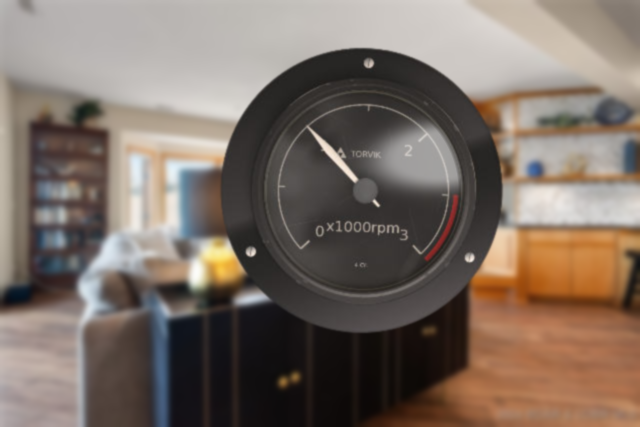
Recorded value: 1000 rpm
